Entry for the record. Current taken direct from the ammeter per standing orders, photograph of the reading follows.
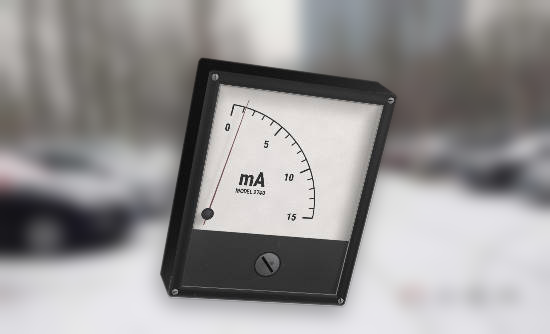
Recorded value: 1 mA
